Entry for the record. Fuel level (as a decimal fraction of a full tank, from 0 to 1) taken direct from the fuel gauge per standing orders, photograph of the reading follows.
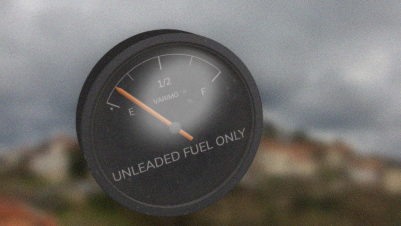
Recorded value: 0.125
